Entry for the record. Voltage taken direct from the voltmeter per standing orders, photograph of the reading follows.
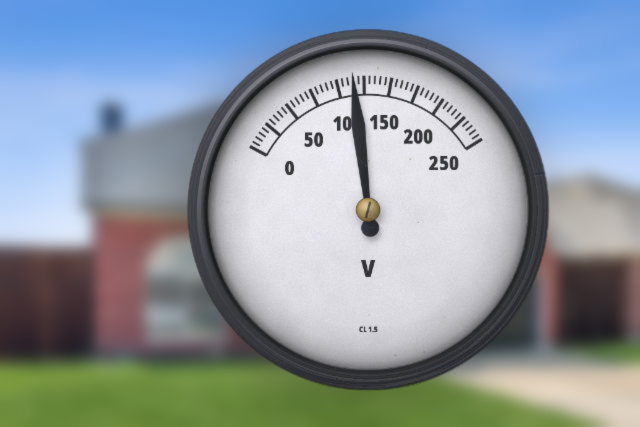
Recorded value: 115 V
